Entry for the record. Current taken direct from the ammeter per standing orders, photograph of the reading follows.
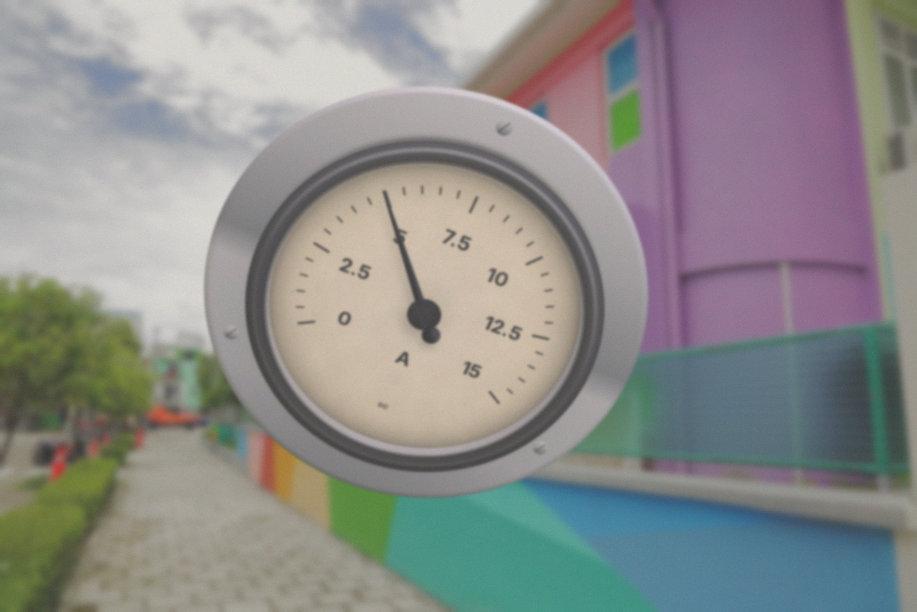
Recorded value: 5 A
